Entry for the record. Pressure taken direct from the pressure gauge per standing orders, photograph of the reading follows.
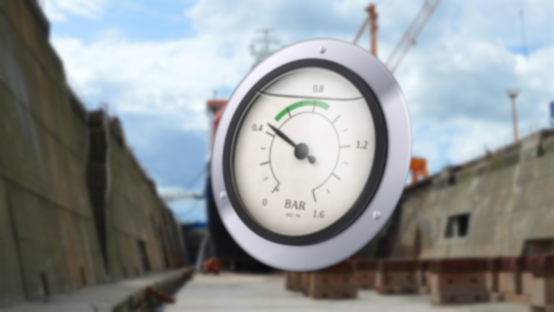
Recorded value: 0.45 bar
